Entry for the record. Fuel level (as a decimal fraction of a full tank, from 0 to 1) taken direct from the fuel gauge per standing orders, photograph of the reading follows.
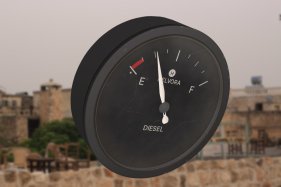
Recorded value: 0.25
